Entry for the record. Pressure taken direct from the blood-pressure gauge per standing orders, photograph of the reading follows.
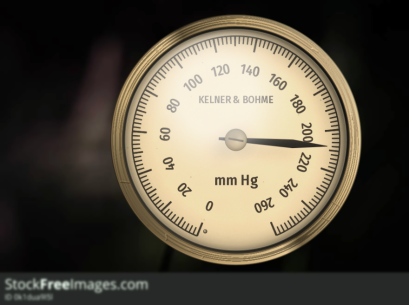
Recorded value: 208 mmHg
